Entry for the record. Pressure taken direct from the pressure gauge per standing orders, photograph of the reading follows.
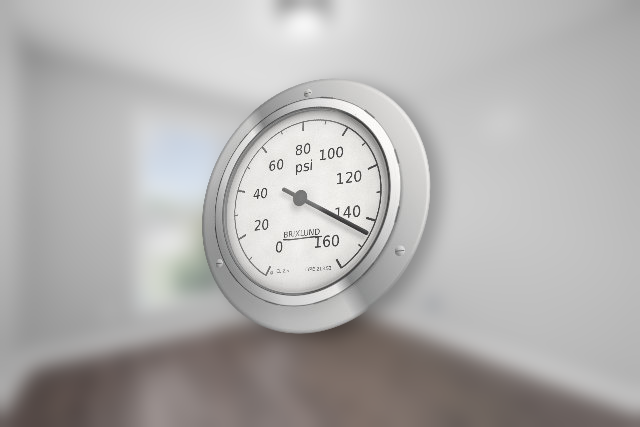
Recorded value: 145 psi
